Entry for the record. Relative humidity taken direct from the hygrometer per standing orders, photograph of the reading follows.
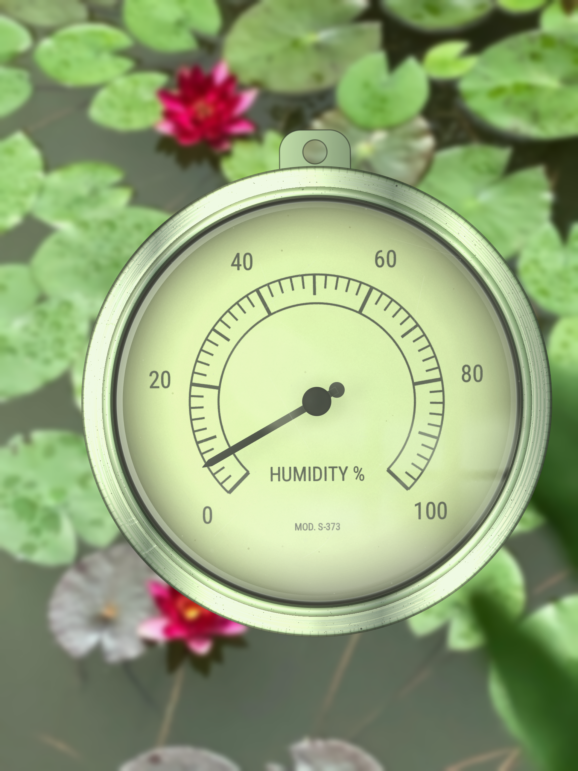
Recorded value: 6 %
